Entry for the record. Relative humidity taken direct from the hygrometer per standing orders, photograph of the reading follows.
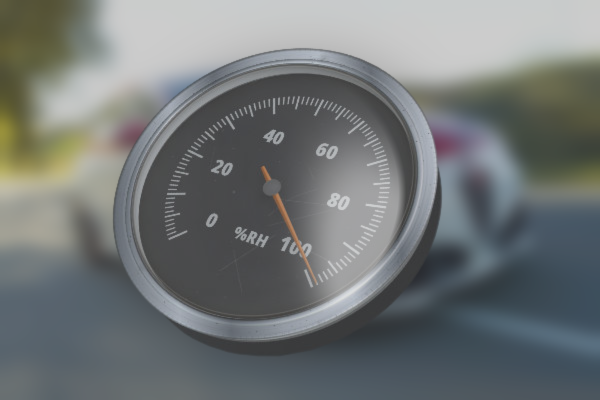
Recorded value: 99 %
